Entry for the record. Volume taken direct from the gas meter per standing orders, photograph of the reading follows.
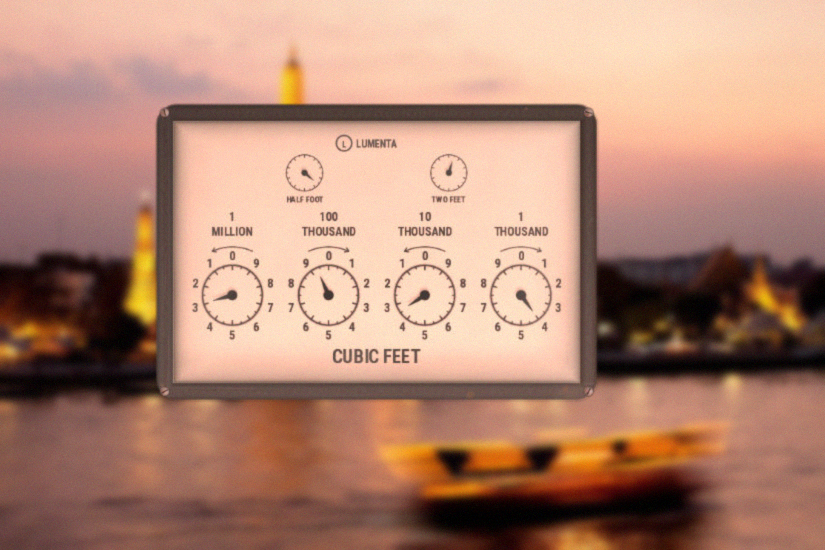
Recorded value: 293400 ft³
